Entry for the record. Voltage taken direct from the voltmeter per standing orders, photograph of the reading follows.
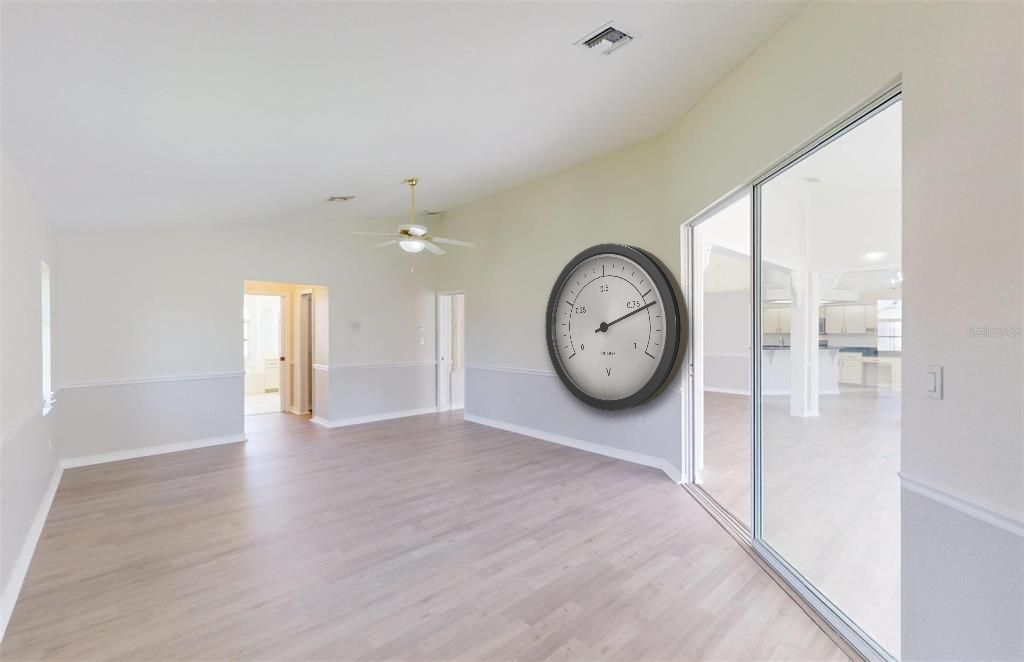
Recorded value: 0.8 V
